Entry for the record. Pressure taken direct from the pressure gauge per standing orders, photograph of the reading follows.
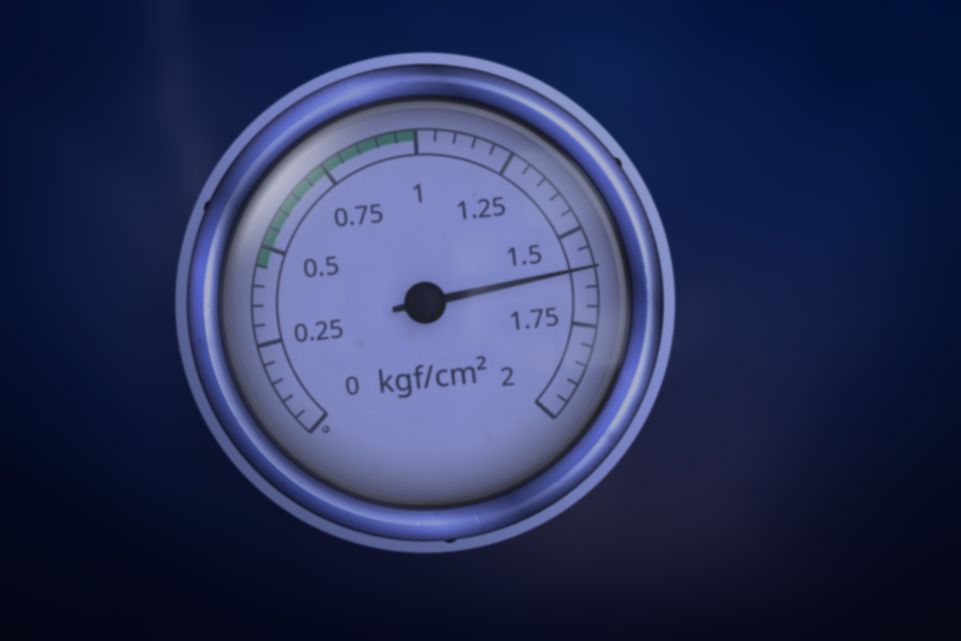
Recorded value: 1.6 kg/cm²
